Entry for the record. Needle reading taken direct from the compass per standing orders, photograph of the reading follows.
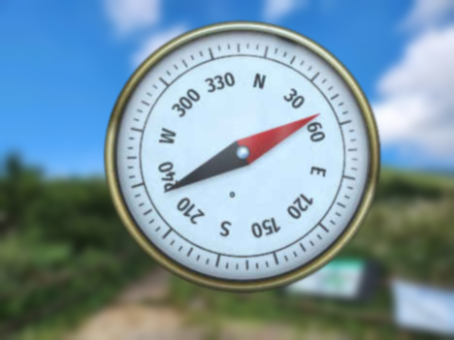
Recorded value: 50 °
